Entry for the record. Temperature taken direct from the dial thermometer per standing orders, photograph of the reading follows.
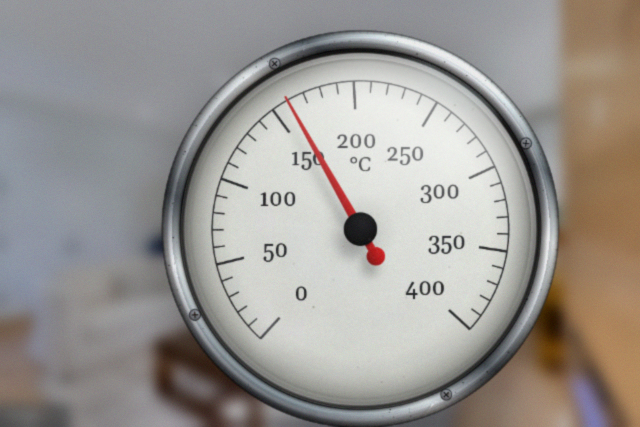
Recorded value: 160 °C
